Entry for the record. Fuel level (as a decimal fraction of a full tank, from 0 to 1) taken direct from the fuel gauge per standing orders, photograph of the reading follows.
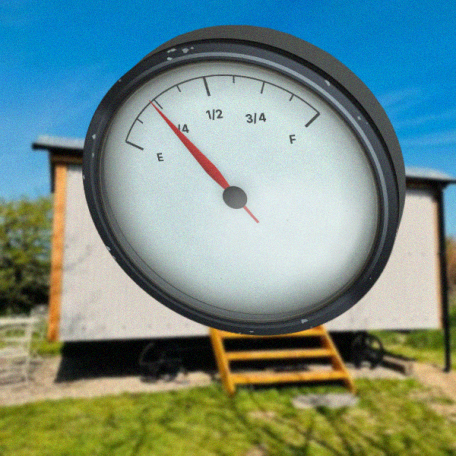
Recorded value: 0.25
